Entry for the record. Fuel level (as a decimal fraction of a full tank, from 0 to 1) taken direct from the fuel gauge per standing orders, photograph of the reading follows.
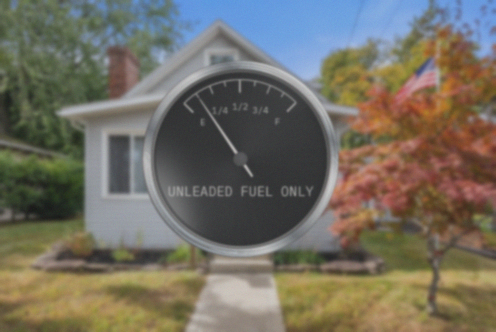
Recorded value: 0.125
